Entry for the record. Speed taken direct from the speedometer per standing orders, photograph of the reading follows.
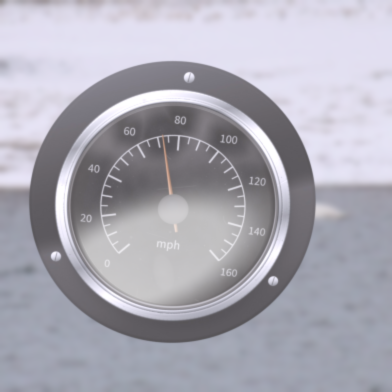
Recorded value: 72.5 mph
